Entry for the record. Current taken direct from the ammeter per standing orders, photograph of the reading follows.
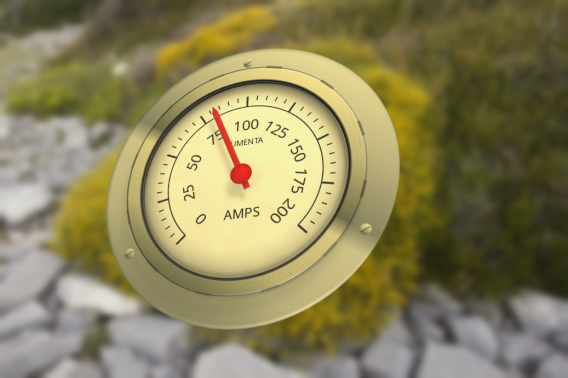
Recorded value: 82.5 A
